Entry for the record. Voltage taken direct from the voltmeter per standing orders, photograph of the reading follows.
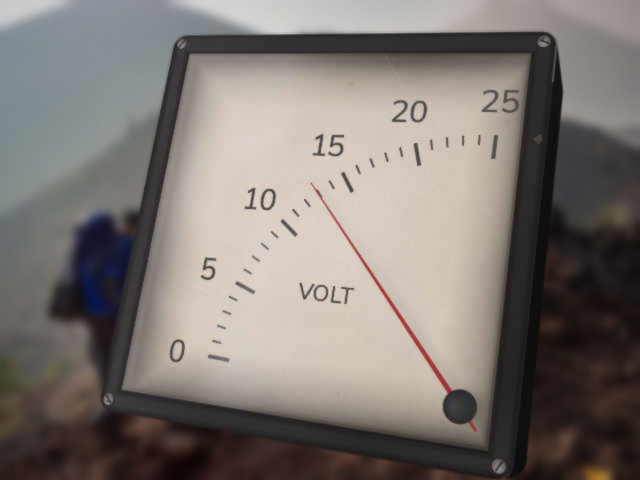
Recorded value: 13 V
